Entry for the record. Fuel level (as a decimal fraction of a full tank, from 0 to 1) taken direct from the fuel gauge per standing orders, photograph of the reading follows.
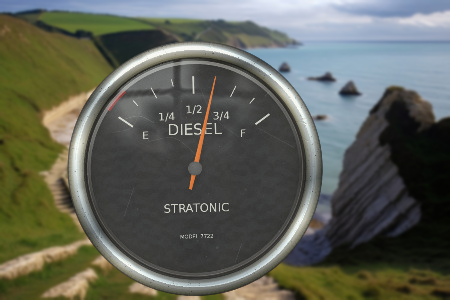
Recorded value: 0.625
